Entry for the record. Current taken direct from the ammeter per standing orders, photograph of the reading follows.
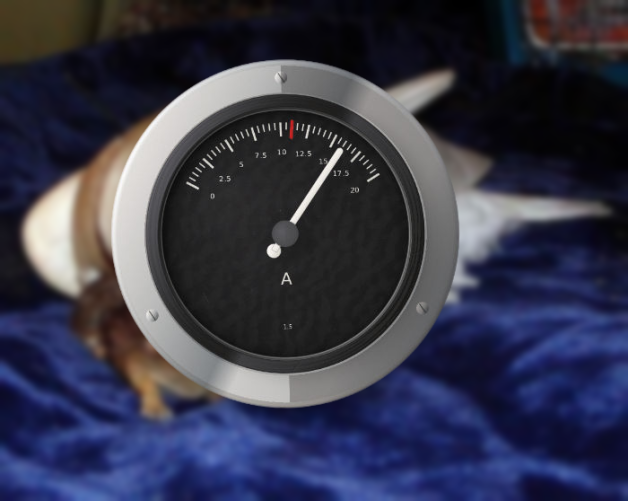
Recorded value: 16 A
